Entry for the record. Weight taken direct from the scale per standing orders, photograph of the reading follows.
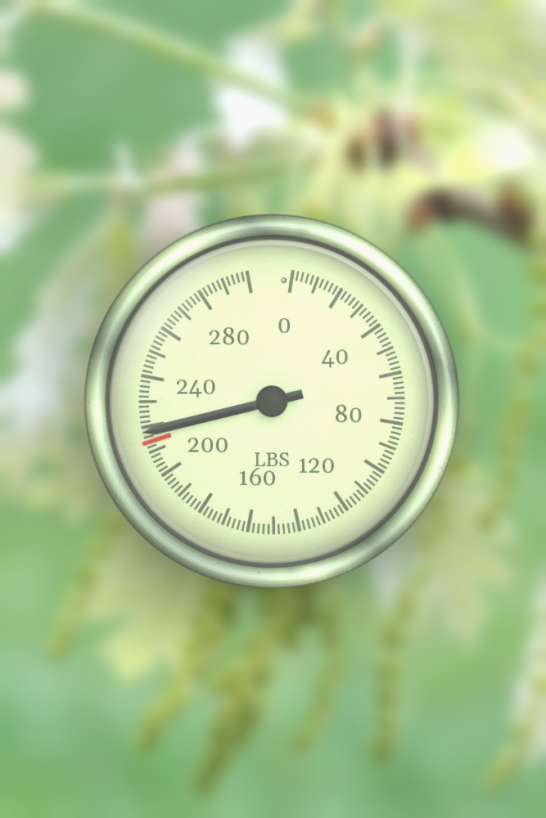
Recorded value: 218 lb
